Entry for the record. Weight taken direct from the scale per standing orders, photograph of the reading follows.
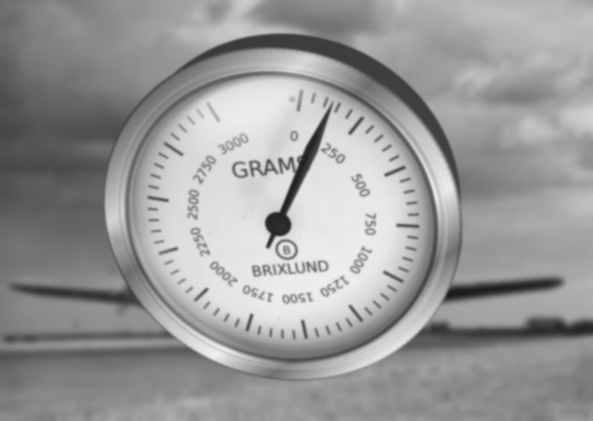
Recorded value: 125 g
